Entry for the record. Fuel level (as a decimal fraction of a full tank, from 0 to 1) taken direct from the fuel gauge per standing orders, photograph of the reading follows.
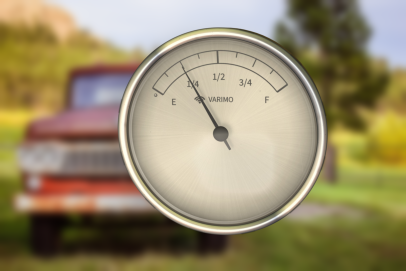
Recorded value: 0.25
